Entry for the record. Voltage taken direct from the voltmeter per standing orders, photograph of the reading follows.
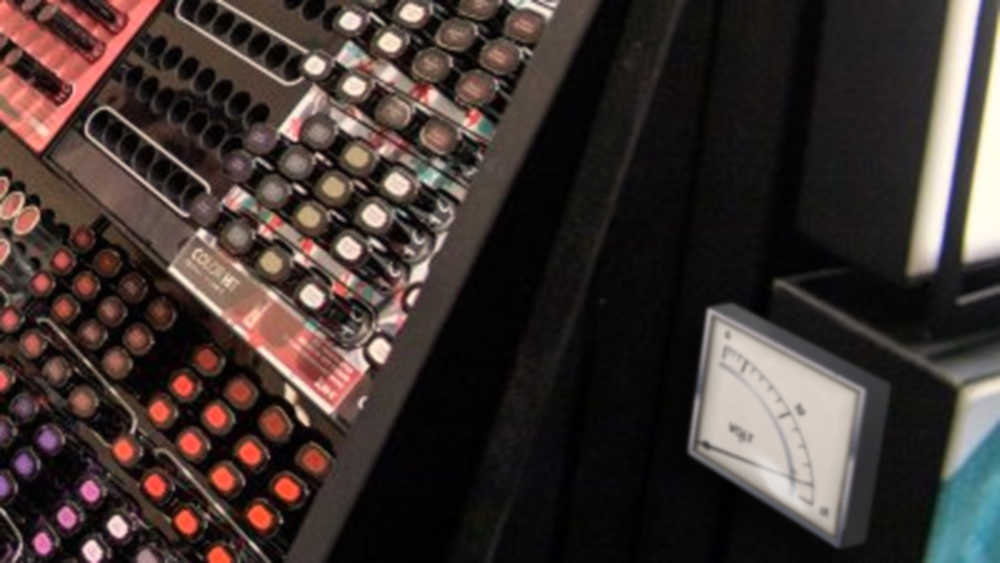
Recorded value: 14 V
